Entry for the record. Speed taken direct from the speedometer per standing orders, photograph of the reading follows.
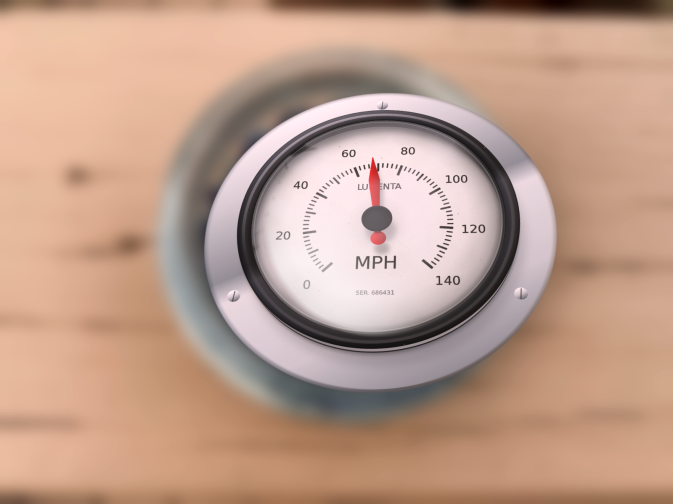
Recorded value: 68 mph
